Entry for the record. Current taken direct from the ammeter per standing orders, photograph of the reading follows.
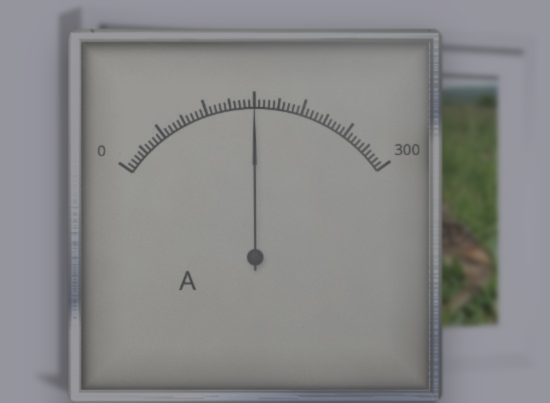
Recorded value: 150 A
